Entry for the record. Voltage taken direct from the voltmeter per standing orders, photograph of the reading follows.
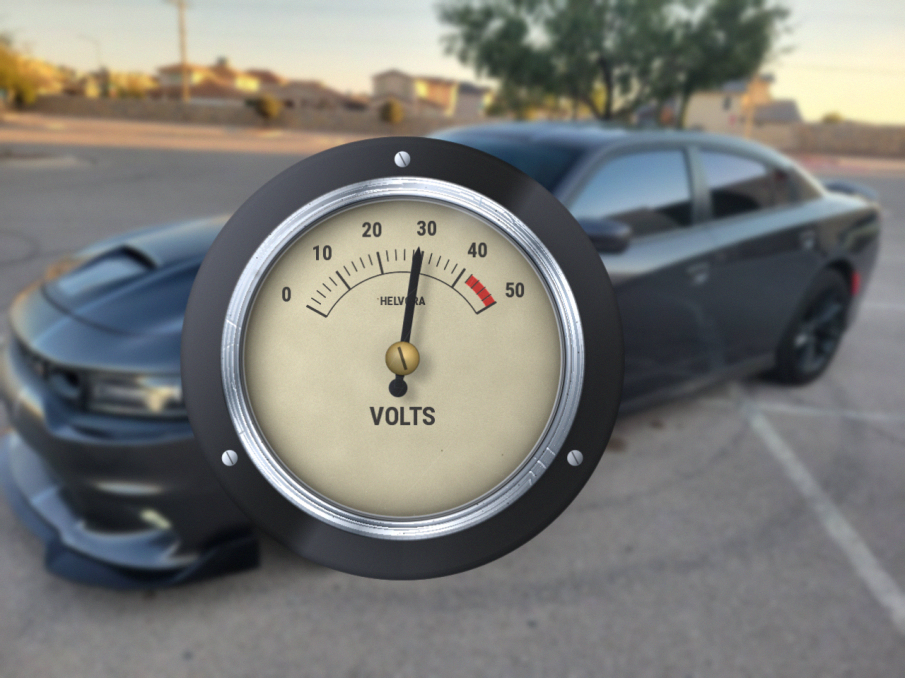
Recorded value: 29 V
